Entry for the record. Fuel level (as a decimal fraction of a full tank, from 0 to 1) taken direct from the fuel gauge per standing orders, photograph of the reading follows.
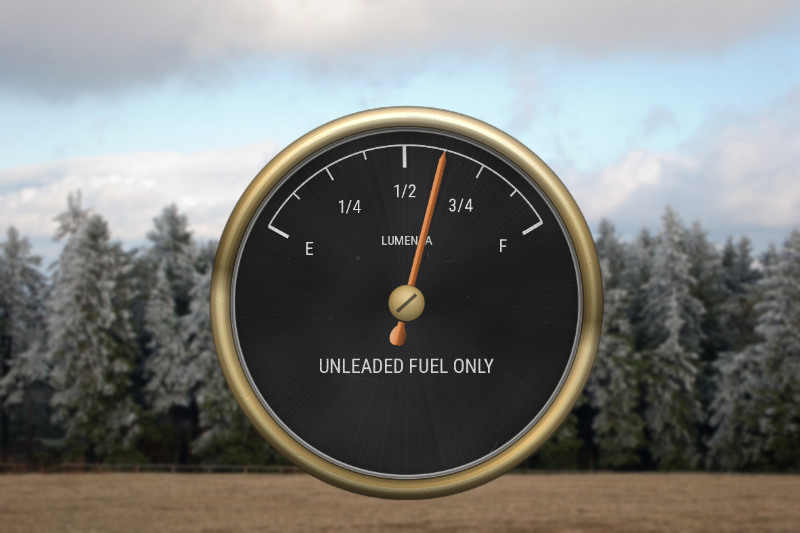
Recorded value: 0.625
